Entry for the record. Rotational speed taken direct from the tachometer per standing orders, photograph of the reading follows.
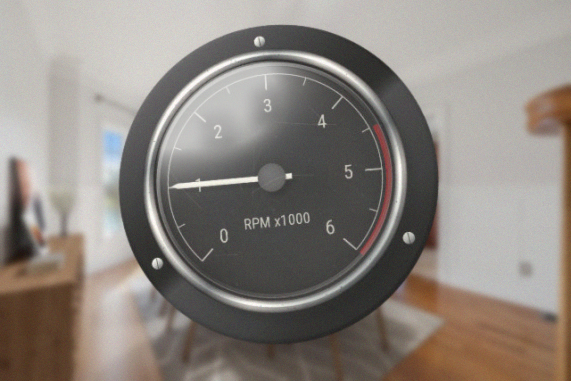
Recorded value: 1000 rpm
